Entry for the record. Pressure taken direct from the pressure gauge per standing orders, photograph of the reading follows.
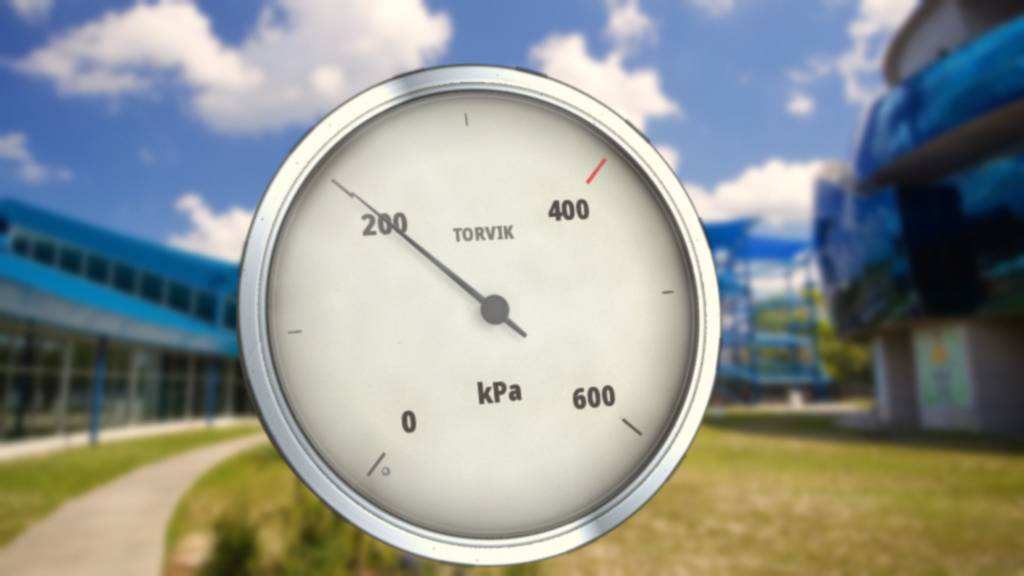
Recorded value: 200 kPa
